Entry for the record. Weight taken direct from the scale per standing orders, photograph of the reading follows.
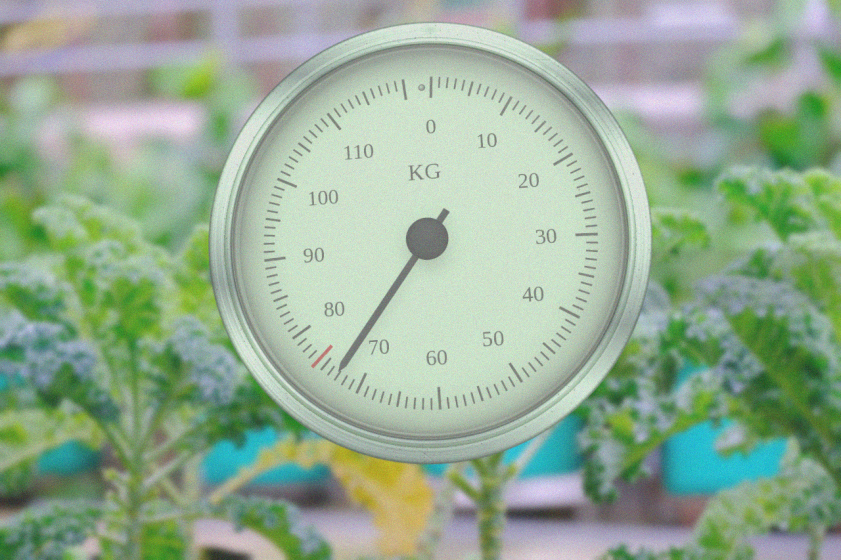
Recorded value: 73 kg
